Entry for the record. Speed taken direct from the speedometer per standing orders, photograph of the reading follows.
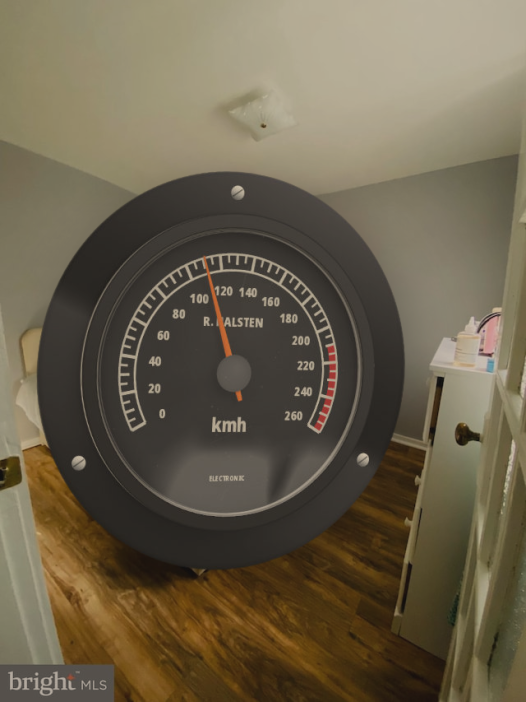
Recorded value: 110 km/h
